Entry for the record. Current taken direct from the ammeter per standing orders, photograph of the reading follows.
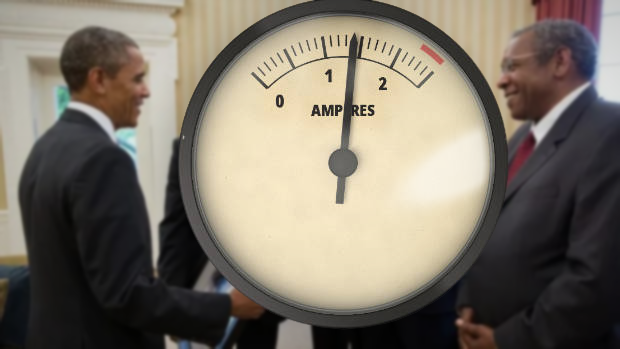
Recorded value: 1.4 A
